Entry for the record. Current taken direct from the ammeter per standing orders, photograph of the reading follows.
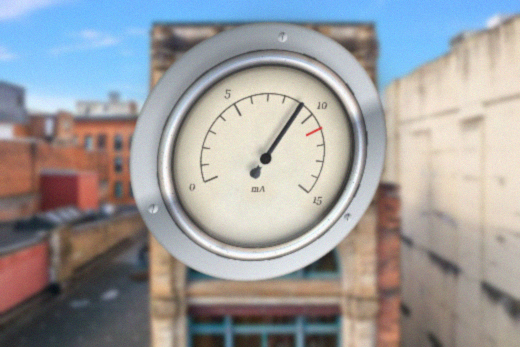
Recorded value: 9 mA
